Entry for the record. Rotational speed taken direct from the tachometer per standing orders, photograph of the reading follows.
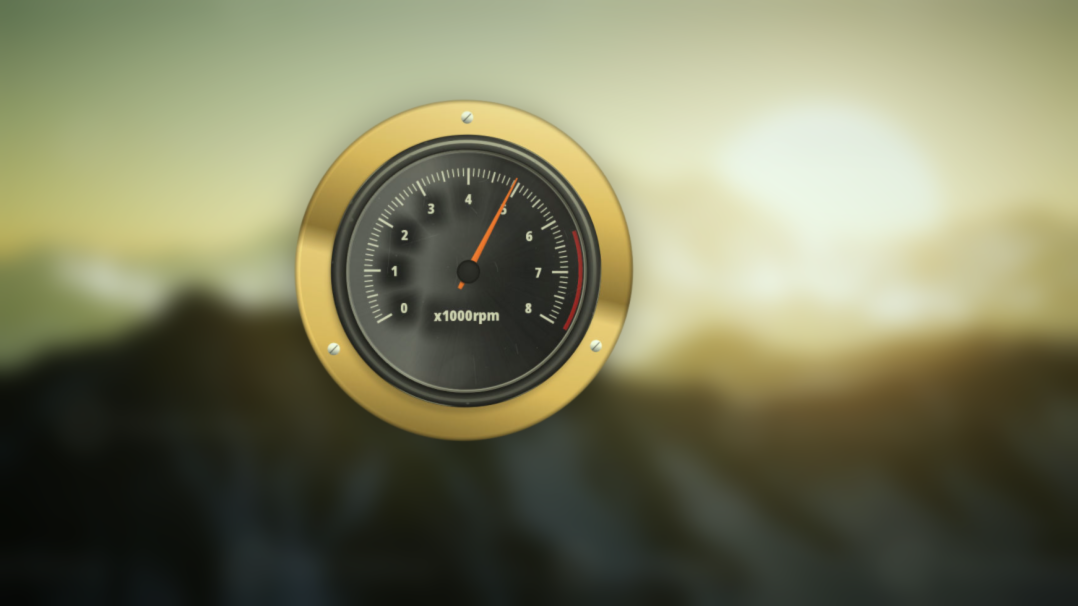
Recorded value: 4900 rpm
